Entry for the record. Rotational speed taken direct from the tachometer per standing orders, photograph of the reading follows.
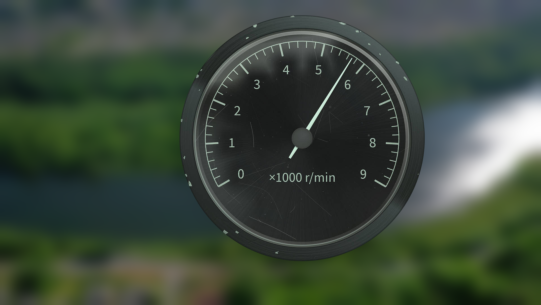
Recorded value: 5700 rpm
